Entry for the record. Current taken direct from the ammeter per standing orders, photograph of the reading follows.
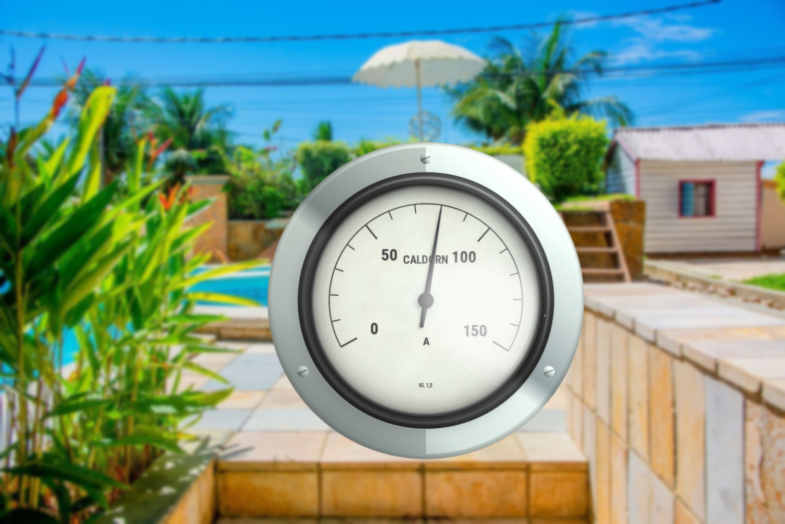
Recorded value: 80 A
